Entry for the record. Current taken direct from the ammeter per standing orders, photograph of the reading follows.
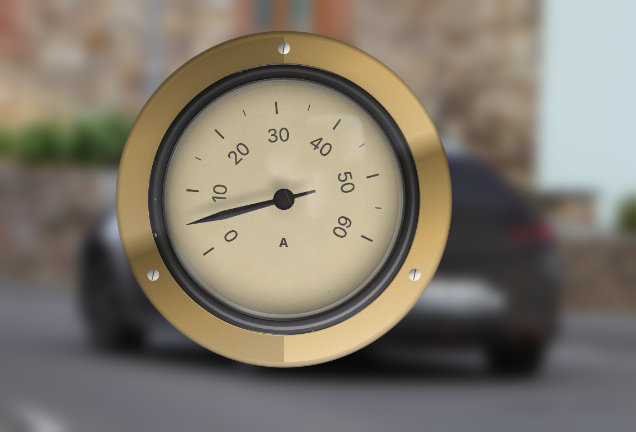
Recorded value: 5 A
